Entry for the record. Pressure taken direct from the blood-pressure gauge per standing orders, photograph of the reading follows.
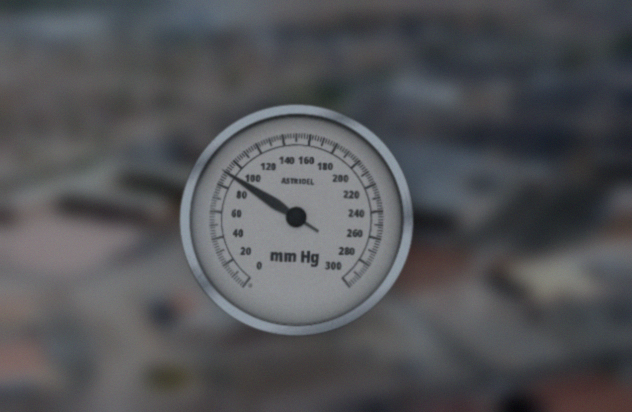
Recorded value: 90 mmHg
